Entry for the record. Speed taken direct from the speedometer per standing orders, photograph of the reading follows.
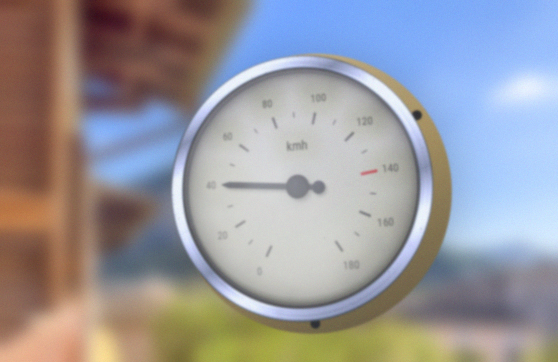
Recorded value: 40 km/h
